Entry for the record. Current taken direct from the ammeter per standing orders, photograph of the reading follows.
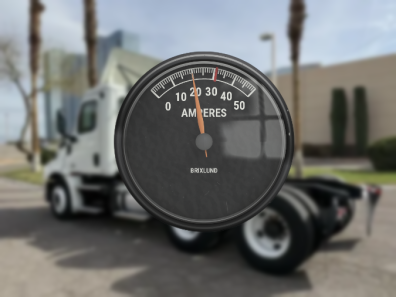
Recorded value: 20 A
